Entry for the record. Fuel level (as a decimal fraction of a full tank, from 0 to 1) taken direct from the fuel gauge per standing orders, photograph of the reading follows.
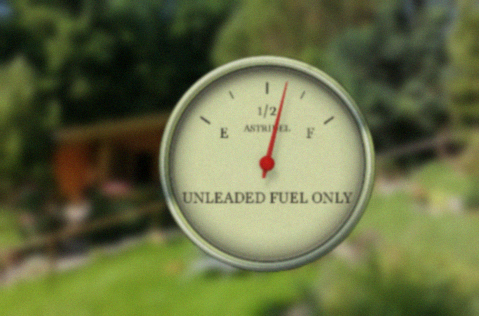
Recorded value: 0.625
